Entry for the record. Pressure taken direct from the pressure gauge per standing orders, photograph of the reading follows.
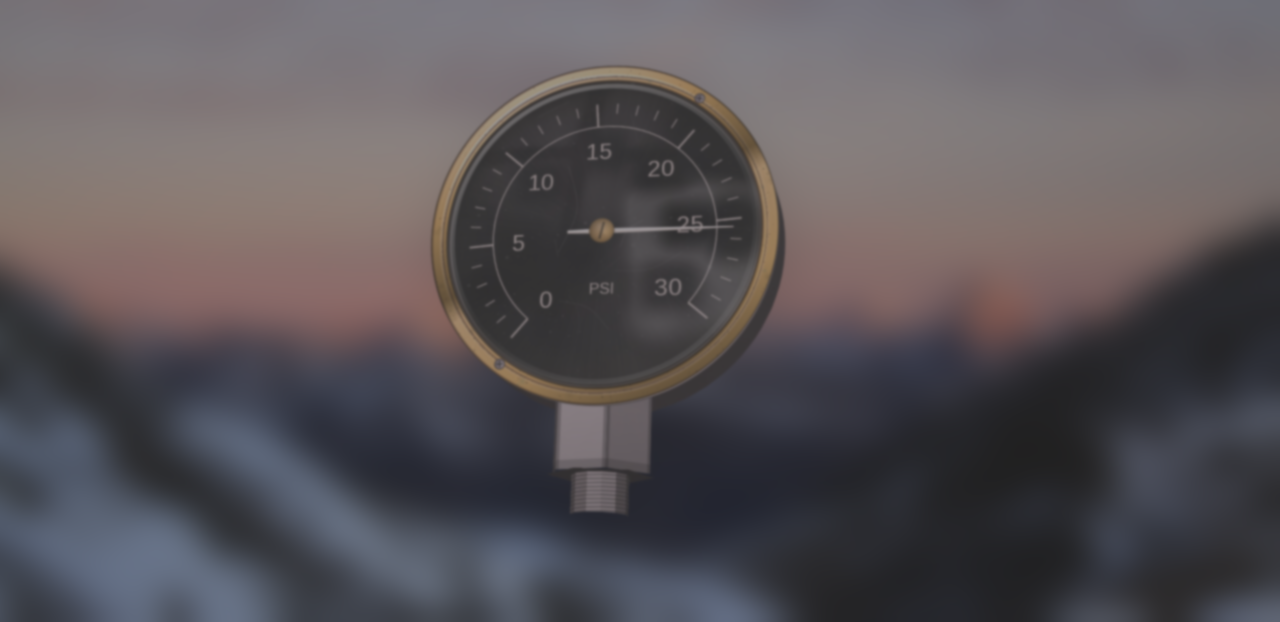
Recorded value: 25.5 psi
